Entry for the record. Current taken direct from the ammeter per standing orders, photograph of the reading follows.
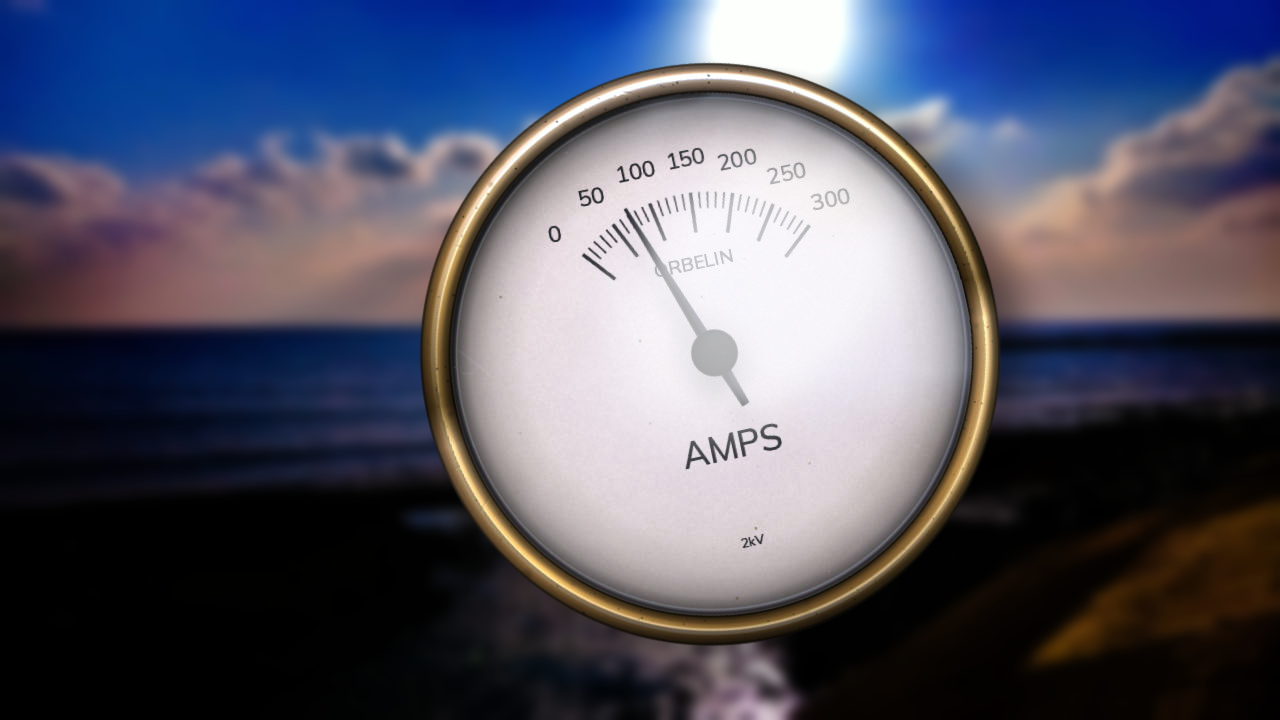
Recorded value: 70 A
